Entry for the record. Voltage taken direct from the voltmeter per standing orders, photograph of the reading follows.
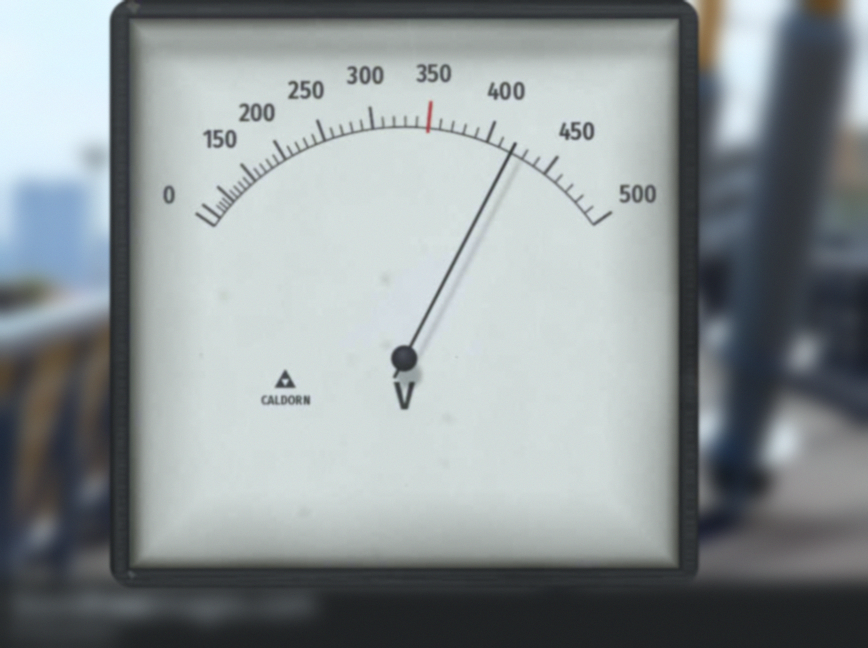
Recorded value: 420 V
